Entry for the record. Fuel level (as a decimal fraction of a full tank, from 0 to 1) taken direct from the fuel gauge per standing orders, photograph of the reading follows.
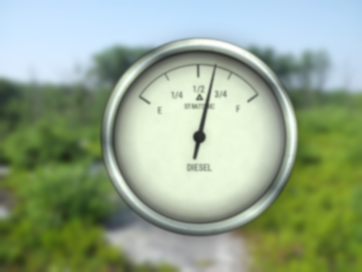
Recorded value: 0.625
